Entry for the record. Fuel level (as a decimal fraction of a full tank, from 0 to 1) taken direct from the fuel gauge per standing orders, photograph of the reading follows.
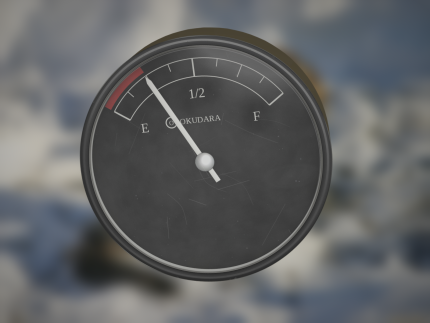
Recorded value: 0.25
